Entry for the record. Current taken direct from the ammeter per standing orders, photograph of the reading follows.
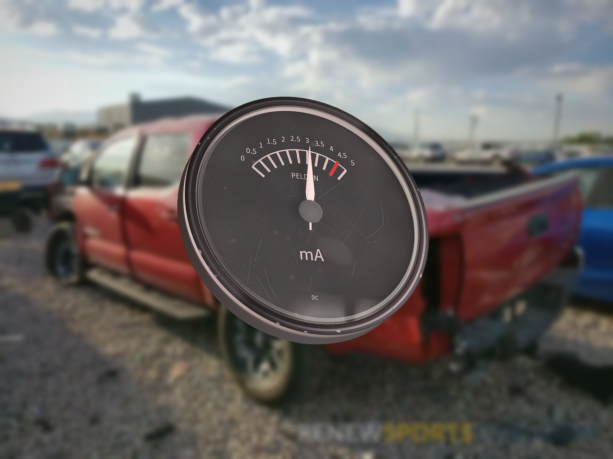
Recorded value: 3 mA
